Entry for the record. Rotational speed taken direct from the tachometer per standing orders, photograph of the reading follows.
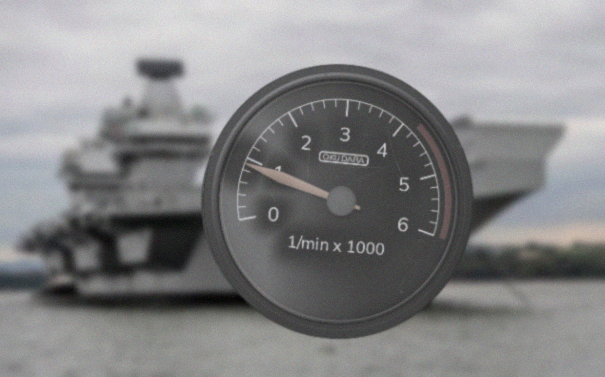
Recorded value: 900 rpm
